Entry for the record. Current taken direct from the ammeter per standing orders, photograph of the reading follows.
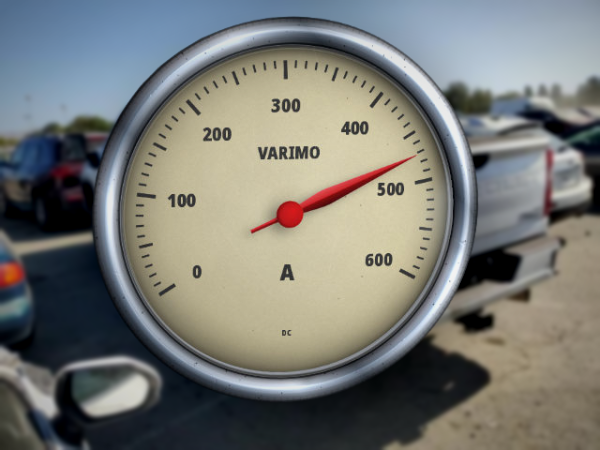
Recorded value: 470 A
